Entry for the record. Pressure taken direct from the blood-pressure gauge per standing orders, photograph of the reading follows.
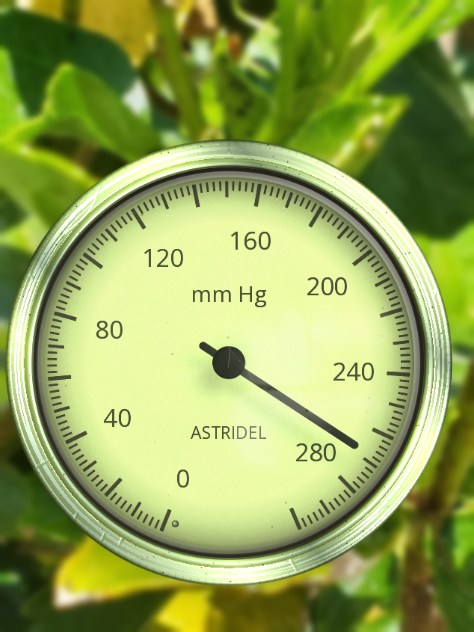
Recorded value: 268 mmHg
